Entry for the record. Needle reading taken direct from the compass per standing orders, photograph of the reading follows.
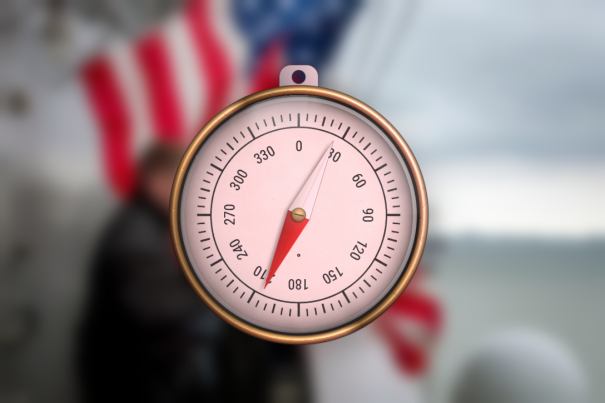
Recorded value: 205 °
